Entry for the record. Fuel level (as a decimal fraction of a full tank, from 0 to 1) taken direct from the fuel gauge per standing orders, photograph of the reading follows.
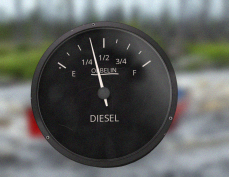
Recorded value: 0.375
